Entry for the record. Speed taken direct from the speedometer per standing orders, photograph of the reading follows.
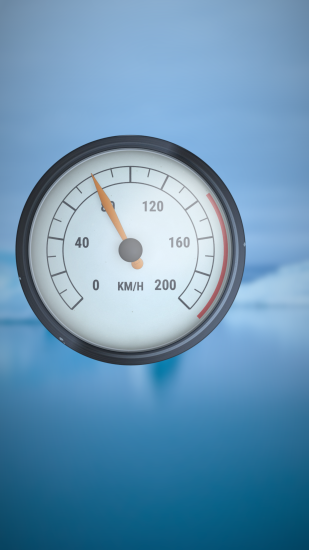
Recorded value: 80 km/h
